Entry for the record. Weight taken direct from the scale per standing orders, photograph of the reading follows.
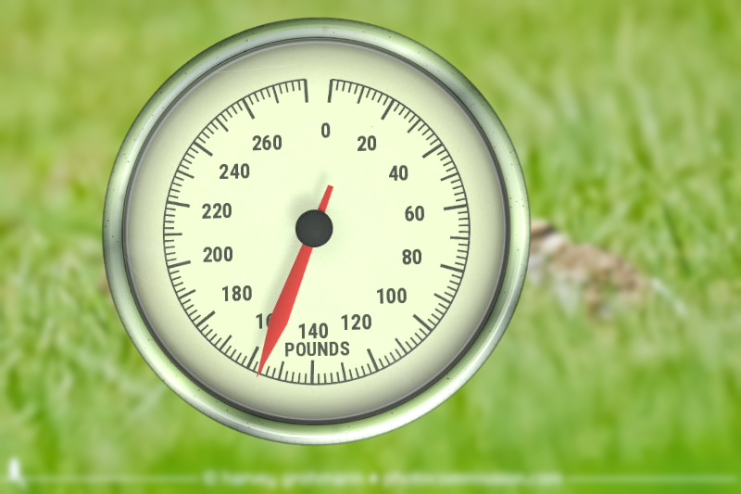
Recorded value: 156 lb
